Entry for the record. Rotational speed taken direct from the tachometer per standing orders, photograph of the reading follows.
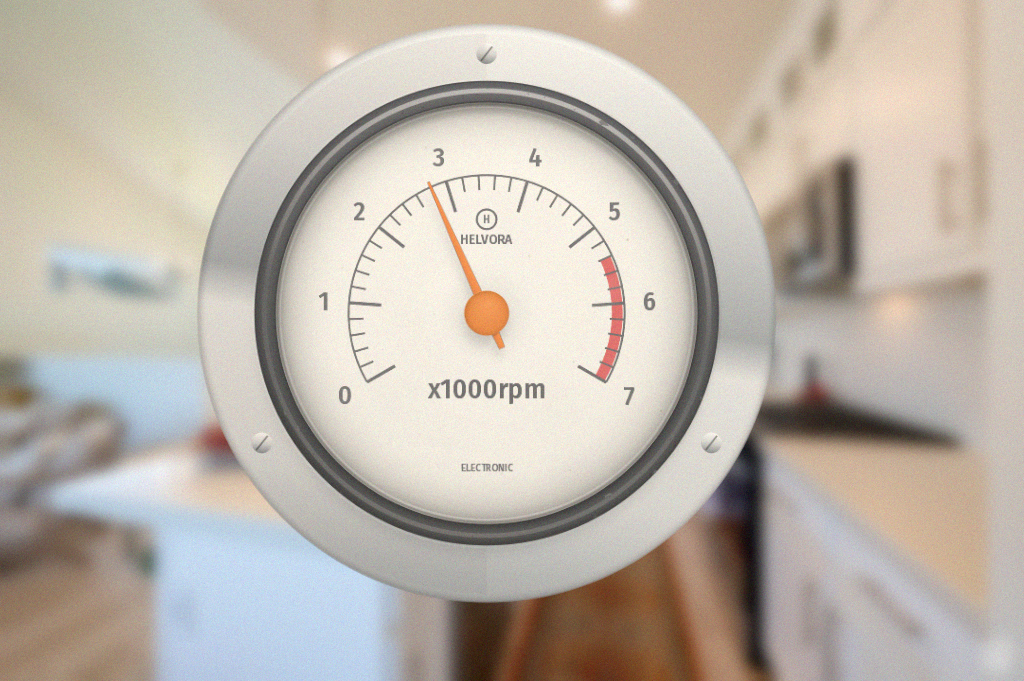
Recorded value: 2800 rpm
